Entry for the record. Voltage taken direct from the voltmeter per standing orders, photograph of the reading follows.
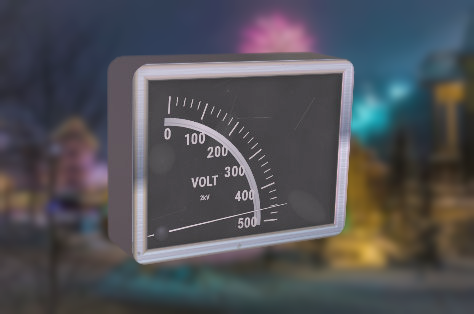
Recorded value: 460 V
